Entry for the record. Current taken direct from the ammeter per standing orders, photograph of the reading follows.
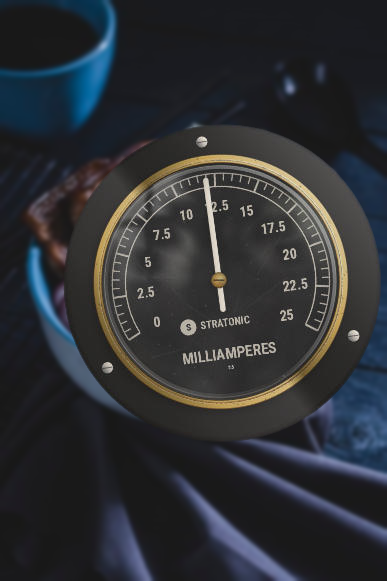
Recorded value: 12 mA
